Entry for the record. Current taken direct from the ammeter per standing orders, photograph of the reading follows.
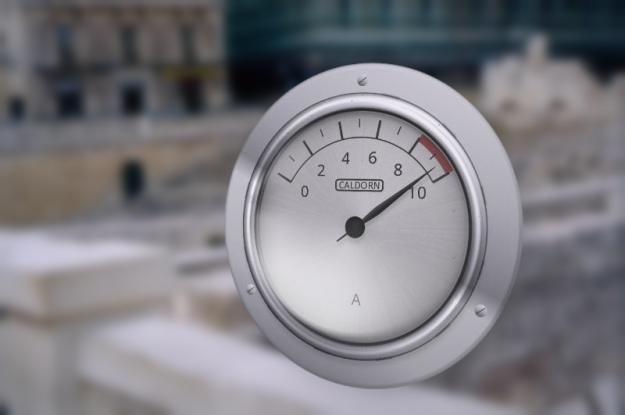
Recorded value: 9.5 A
